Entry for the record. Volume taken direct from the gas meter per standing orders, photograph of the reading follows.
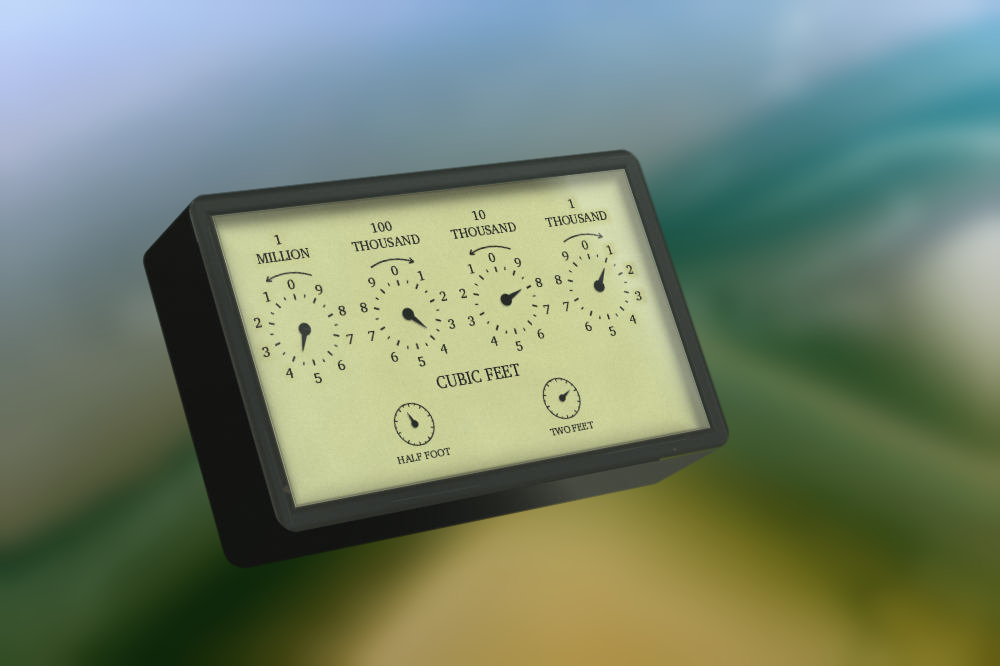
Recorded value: 438100 ft³
